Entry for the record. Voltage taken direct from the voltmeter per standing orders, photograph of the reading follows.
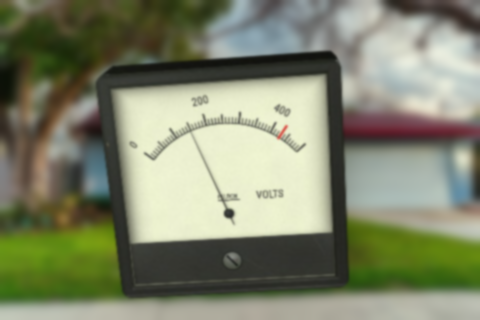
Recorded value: 150 V
